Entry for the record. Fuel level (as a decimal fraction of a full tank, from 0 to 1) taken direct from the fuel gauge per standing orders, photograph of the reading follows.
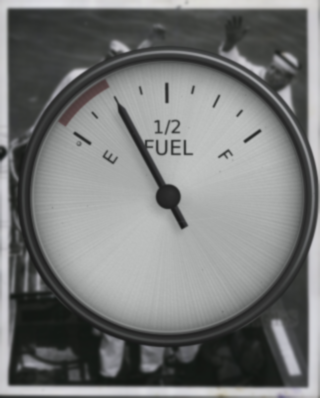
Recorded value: 0.25
